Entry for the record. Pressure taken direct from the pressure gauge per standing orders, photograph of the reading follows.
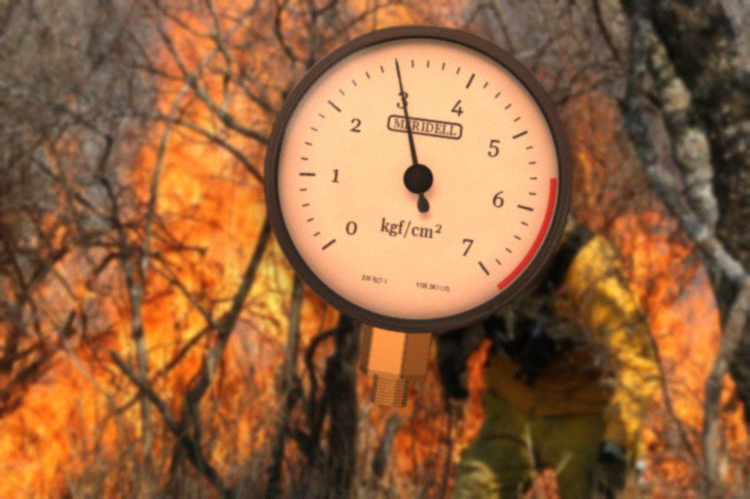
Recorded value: 3 kg/cm²
